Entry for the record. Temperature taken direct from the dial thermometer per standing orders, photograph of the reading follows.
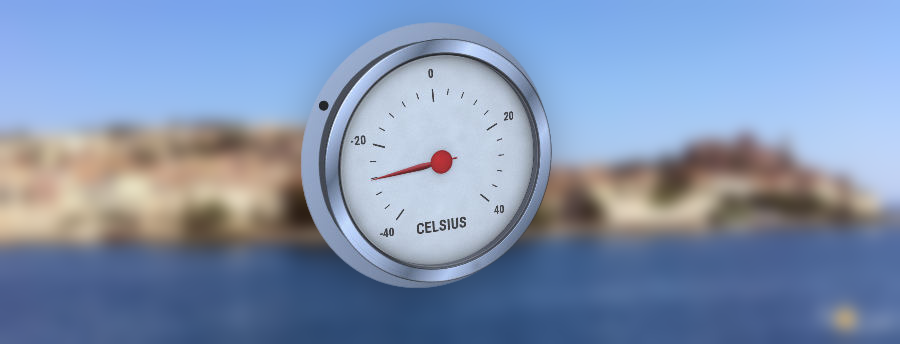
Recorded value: -28 °C
